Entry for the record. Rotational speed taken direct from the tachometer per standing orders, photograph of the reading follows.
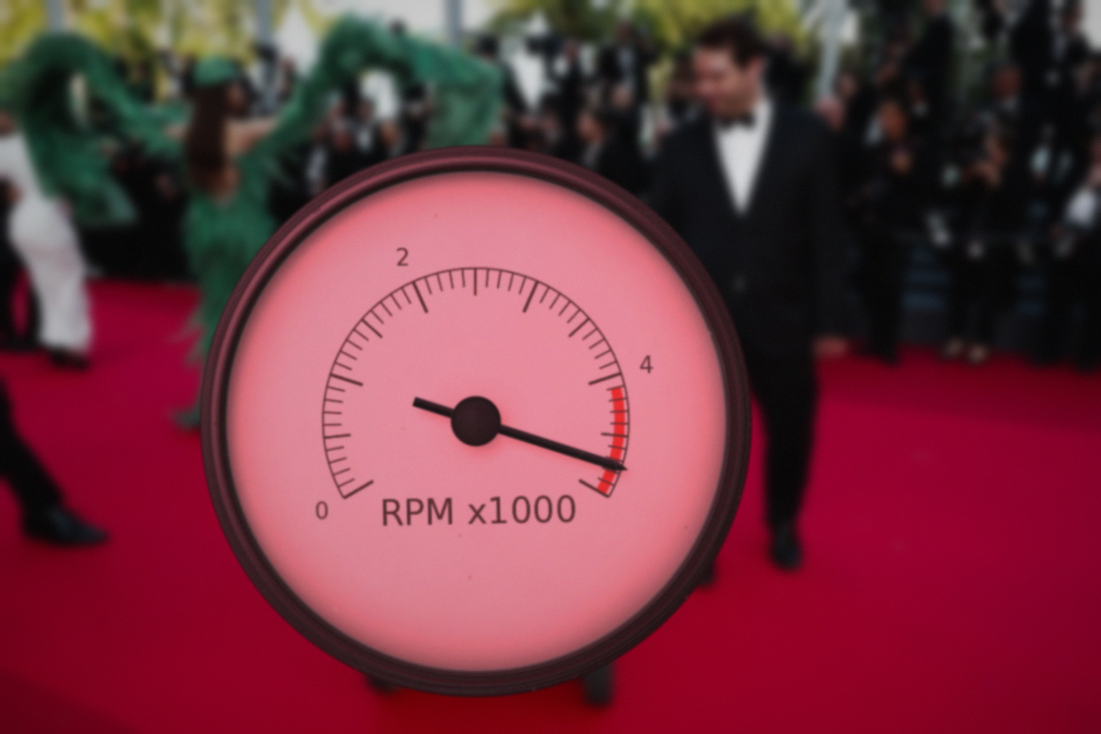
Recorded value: 4750 rpm
